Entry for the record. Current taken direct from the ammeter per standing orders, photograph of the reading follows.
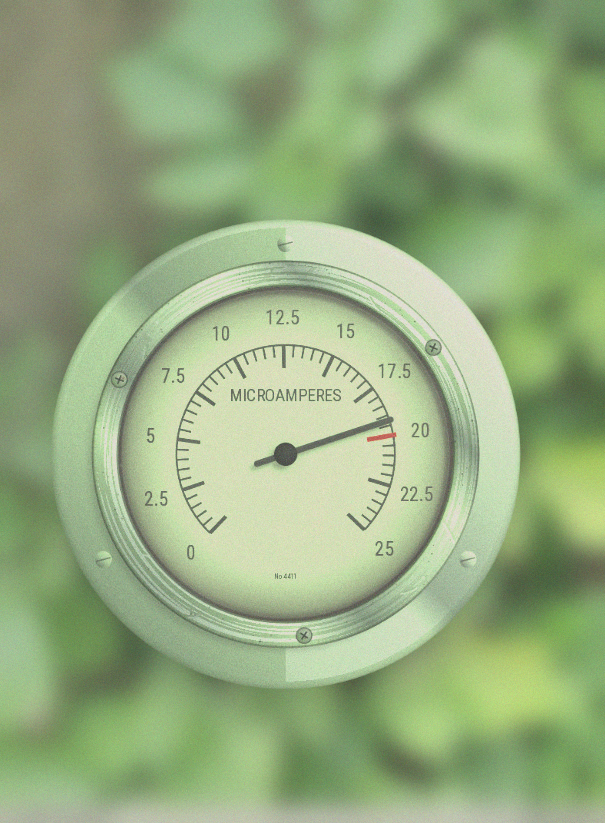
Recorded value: 19.25 µA
